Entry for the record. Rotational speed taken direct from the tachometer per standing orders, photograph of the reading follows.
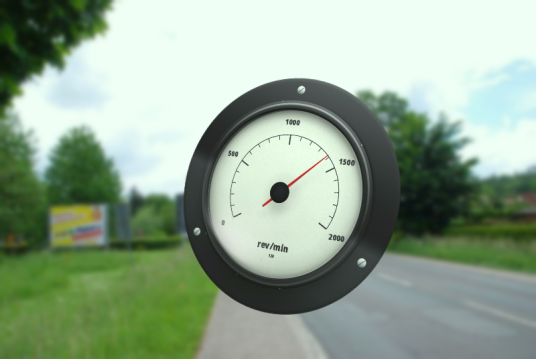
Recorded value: 1400 rpm
